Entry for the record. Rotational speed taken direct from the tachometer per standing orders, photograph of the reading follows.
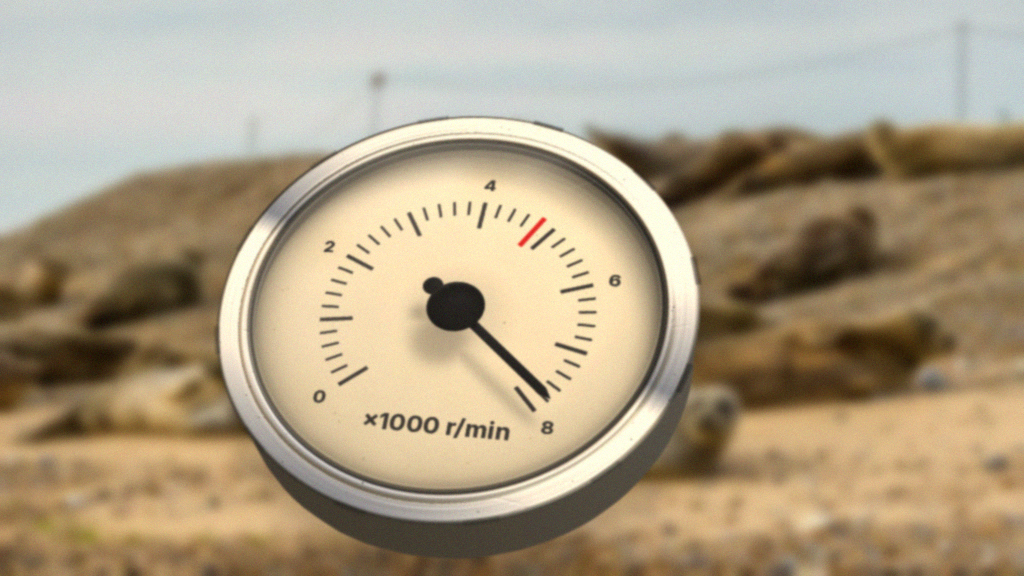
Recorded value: 7800 rpm
